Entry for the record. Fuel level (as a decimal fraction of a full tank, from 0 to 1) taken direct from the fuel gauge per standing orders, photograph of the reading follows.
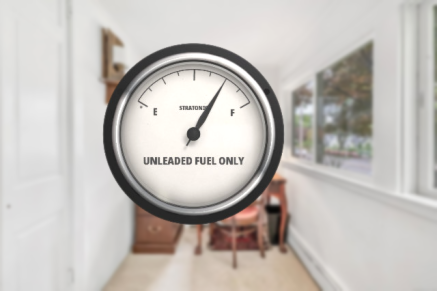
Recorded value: 0.75
